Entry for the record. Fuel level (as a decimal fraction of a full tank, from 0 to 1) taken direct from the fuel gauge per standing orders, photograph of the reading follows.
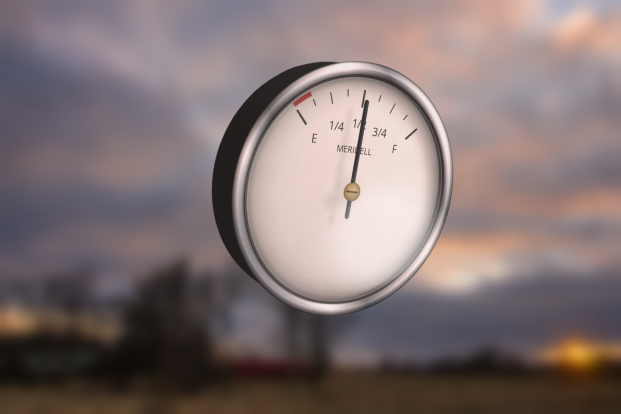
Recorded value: 0.5
